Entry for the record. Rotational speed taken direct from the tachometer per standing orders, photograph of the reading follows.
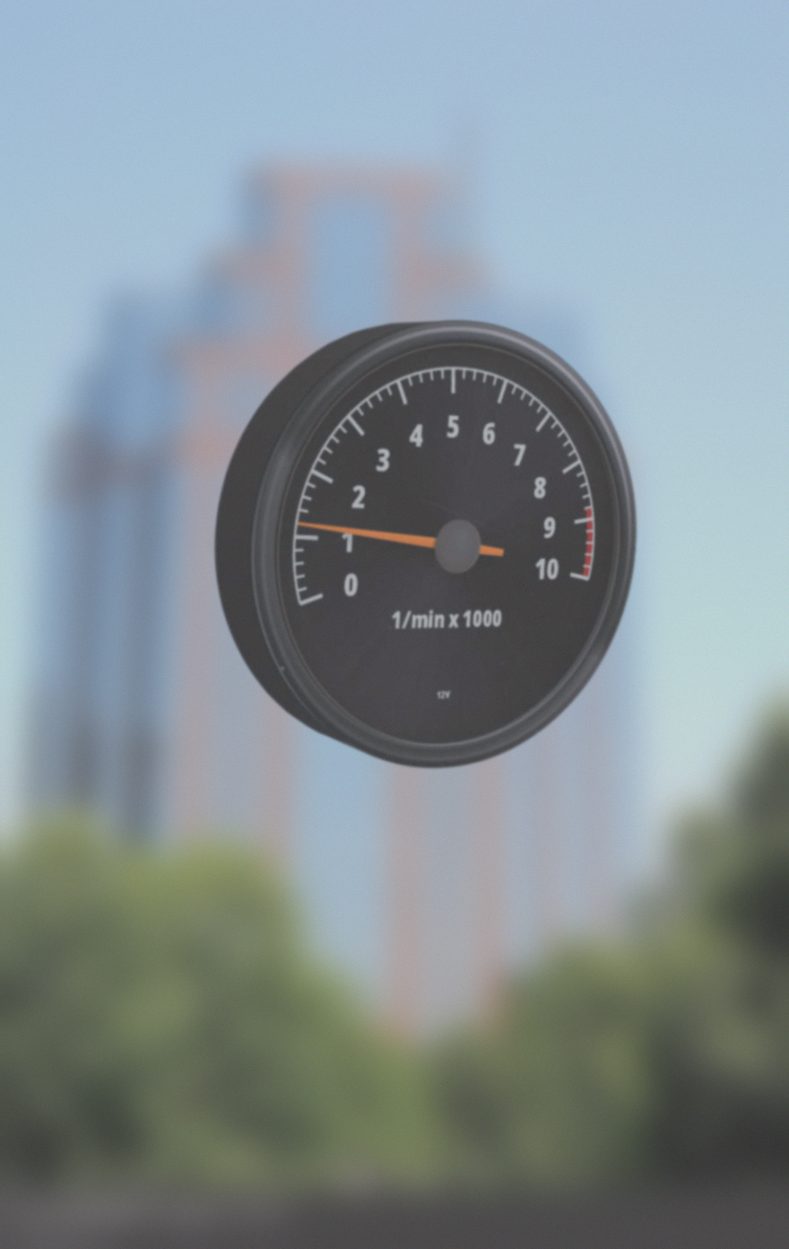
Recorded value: 1200 rpm
